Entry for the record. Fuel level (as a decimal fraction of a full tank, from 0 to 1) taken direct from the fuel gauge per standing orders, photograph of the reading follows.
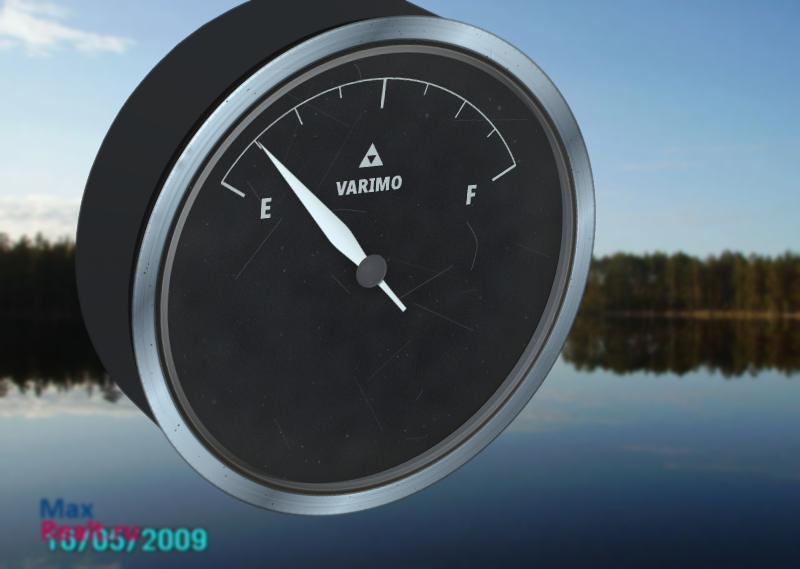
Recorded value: 0.125
